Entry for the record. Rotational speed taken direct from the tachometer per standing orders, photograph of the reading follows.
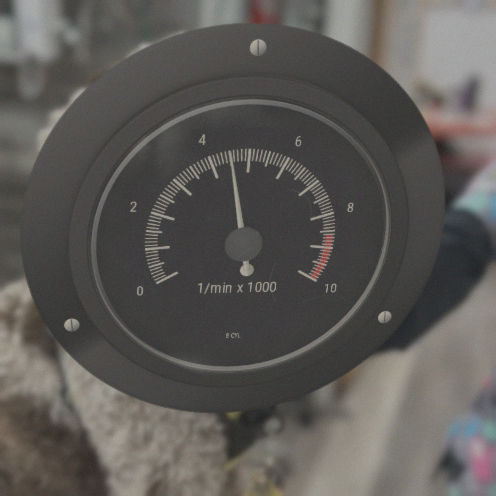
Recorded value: 4500 rpm
